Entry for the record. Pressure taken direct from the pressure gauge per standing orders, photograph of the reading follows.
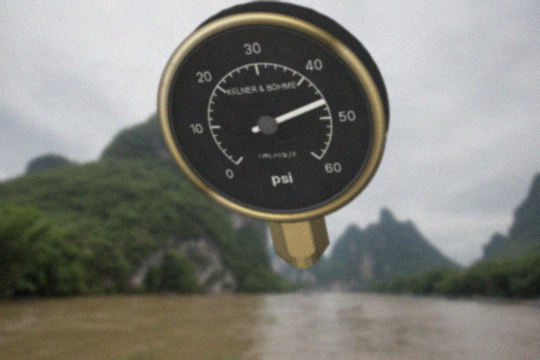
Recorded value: 46 psi
